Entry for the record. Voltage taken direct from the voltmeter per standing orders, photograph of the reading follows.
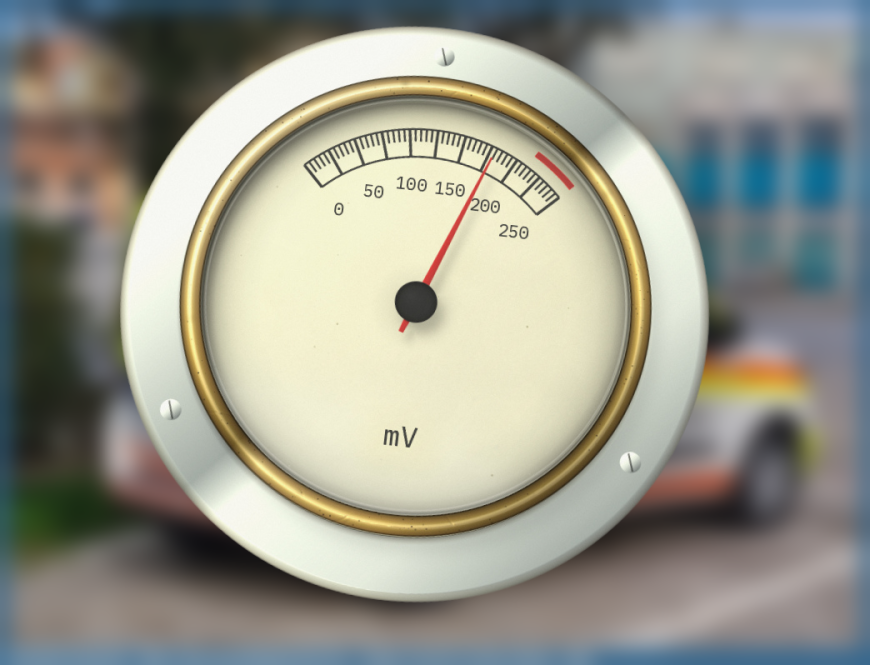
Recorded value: 180 mV
